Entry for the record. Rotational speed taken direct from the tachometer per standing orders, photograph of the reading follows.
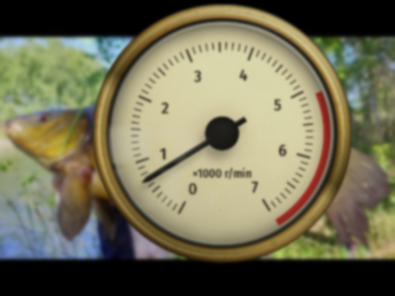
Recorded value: 700 rpm
